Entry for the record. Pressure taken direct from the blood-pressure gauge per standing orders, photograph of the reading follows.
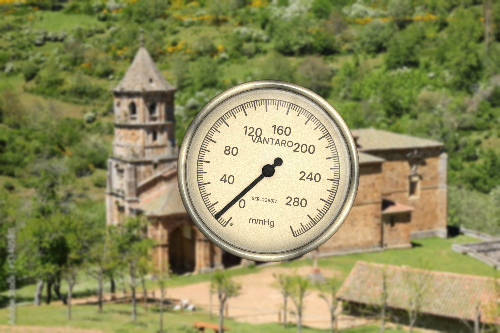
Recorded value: 10 mmHg
